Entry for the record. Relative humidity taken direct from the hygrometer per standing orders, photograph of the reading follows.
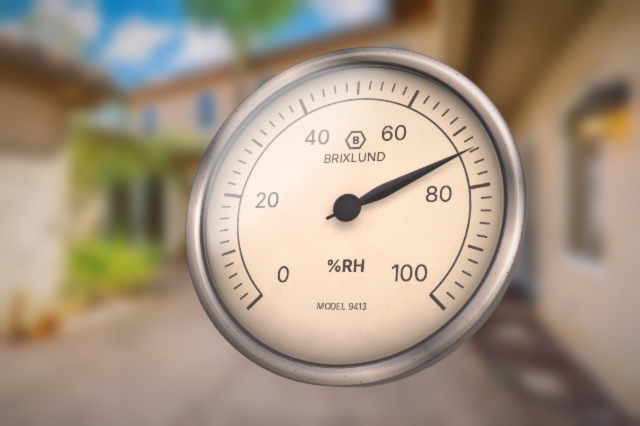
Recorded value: 74 %
